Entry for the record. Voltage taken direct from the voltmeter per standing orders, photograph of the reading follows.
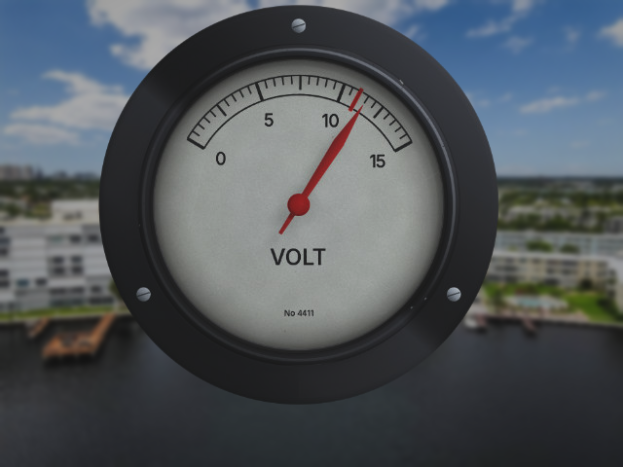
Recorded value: 11.5 V
